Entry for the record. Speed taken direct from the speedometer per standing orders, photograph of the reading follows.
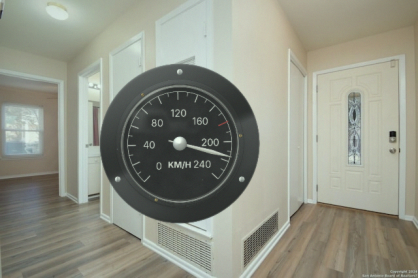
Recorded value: 215 km/h
